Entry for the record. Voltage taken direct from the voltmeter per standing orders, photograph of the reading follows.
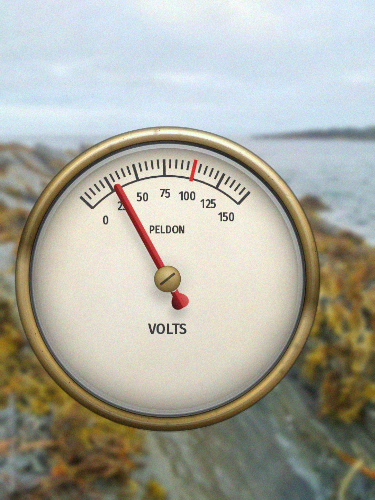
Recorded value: 30 V
